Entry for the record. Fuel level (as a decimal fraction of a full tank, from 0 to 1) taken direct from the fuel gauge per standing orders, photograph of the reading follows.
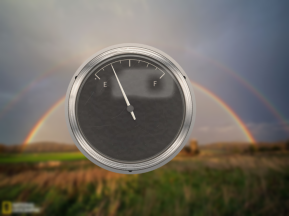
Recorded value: 0.25
